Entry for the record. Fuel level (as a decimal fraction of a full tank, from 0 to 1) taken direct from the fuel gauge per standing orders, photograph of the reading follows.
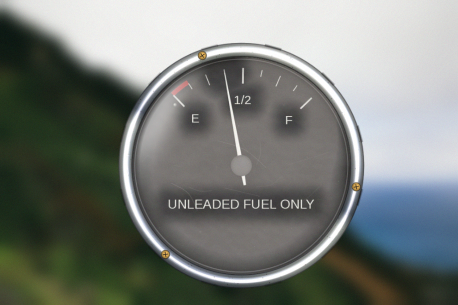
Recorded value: 0.375
